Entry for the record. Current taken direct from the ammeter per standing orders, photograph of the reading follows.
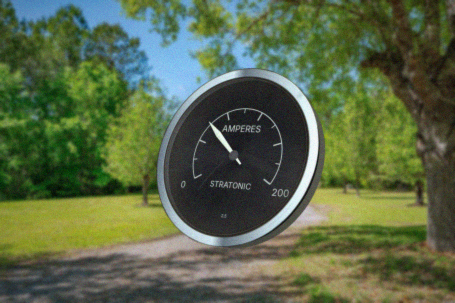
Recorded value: 60 A
